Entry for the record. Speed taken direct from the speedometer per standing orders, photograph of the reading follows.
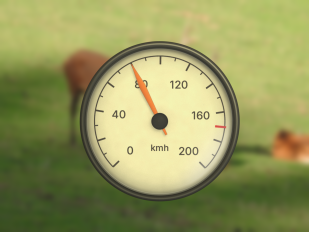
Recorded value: 80 km/h
